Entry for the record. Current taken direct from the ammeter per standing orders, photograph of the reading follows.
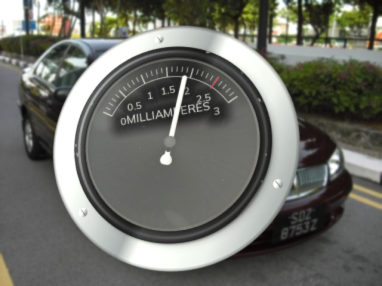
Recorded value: 1.9 mA
